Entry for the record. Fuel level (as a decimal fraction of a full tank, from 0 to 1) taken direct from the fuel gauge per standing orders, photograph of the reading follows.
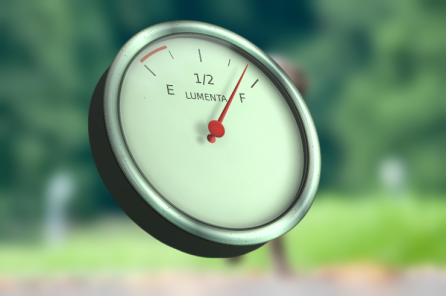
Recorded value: 0.875
